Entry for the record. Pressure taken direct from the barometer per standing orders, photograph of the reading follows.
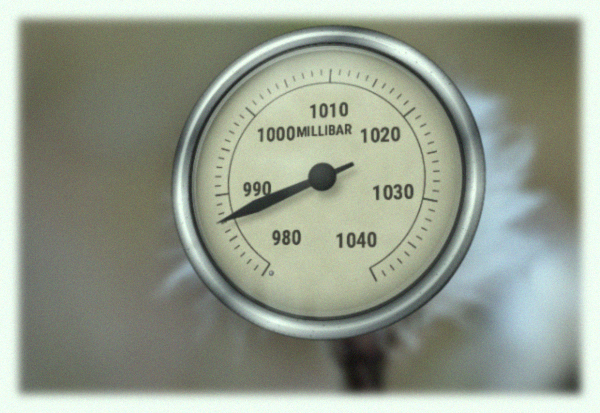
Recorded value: 987 mbar
